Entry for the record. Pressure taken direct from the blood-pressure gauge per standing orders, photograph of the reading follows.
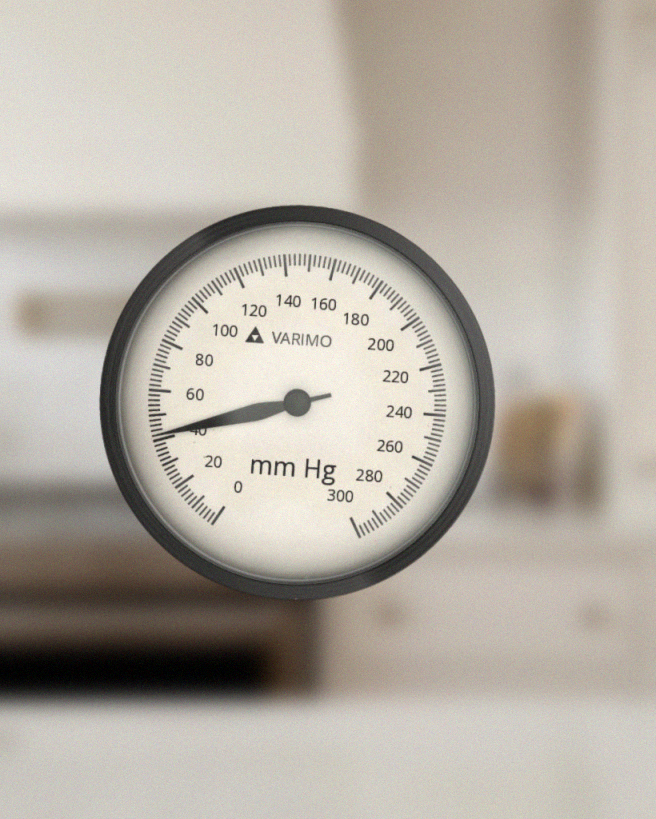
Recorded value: 42 mmHg
